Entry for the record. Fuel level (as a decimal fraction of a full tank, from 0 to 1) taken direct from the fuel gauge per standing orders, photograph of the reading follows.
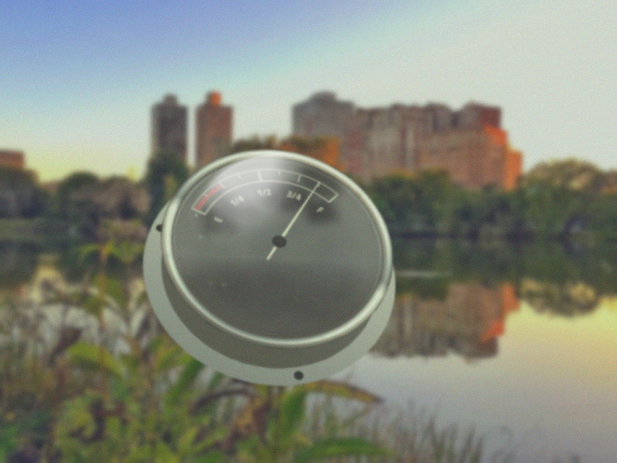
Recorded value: 0.875
